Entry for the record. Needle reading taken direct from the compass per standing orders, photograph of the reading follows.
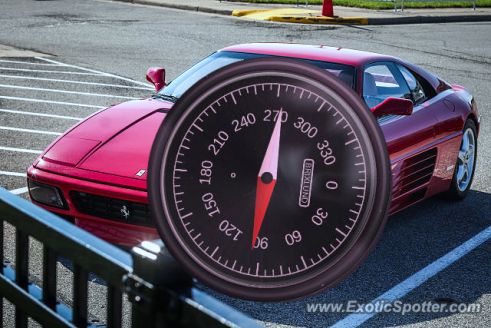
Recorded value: 95 °
